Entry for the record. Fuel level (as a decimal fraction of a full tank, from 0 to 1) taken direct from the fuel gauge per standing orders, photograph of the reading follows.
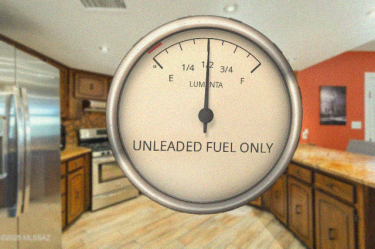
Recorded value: 0.5
